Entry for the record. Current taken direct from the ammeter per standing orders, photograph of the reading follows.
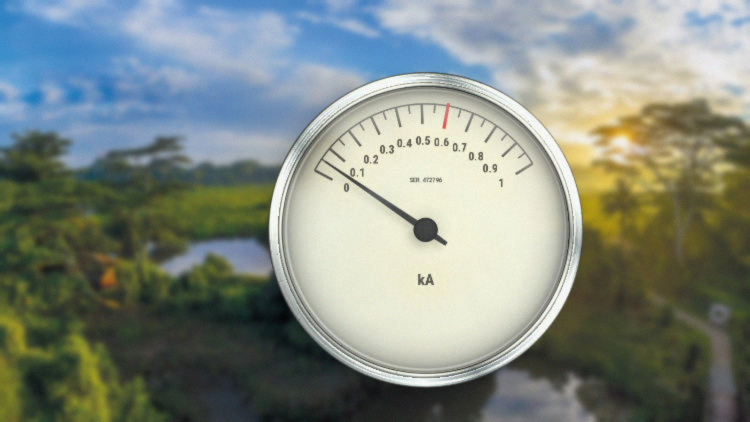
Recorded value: 0.05 kA
